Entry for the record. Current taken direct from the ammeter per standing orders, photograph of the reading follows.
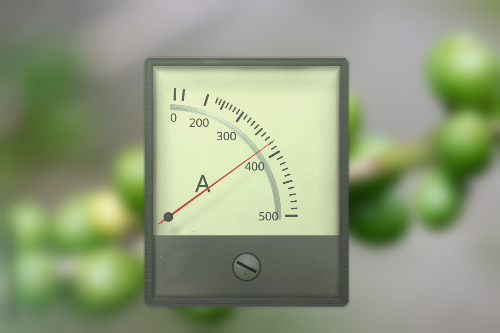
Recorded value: 380 A
